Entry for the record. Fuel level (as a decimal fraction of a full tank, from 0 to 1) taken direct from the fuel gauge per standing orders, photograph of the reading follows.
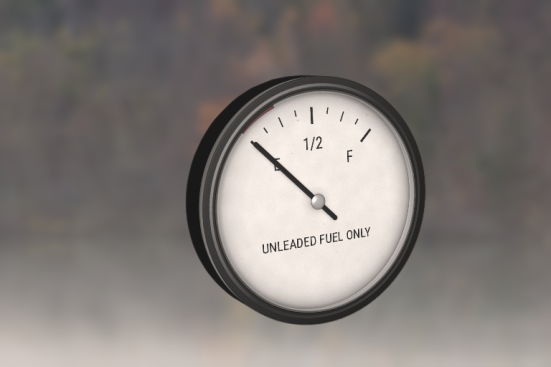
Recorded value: 0
